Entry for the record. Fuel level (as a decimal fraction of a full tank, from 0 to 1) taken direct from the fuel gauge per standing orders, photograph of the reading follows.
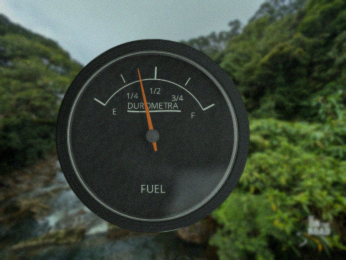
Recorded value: 0.375
